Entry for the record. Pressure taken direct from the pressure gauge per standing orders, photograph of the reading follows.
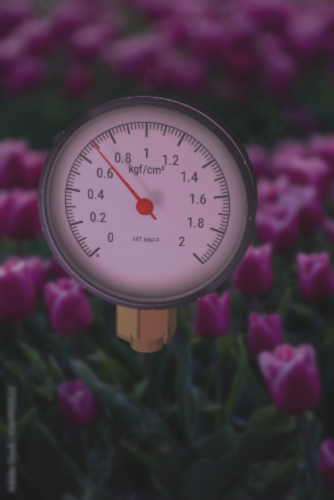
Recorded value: 0.7 kg/cm²
